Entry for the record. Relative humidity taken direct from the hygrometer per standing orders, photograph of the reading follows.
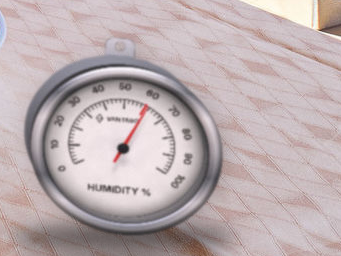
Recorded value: 60 %
